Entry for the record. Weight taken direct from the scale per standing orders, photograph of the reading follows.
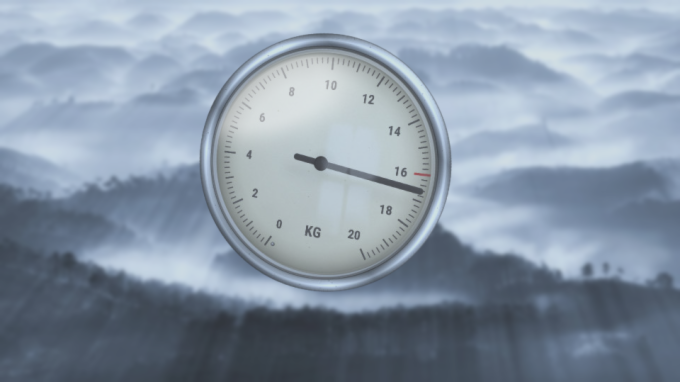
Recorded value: 16.6 kg
